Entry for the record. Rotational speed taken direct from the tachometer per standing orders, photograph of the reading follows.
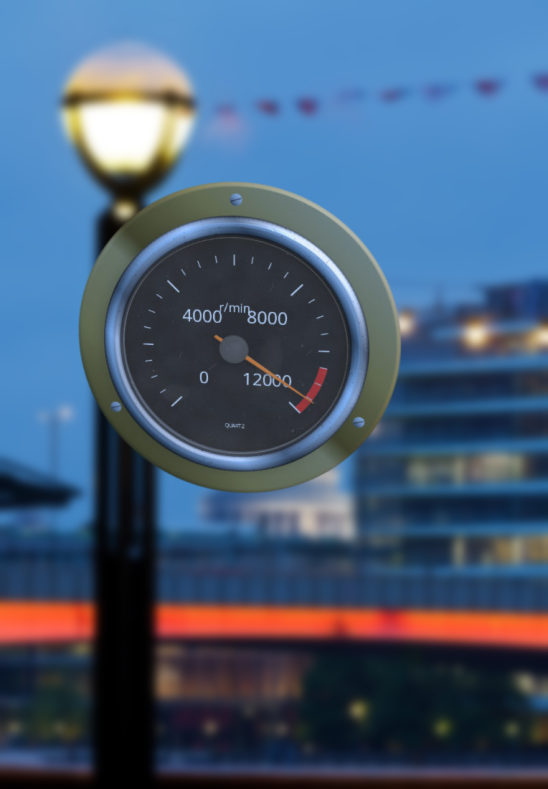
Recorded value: 11500 rpm
